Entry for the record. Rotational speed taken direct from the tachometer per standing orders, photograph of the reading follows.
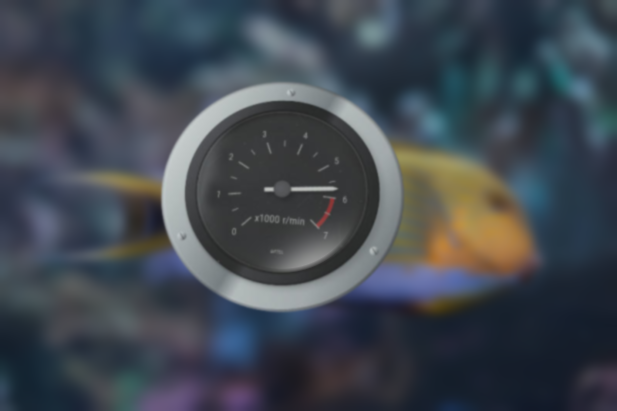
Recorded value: 5750 rpm
